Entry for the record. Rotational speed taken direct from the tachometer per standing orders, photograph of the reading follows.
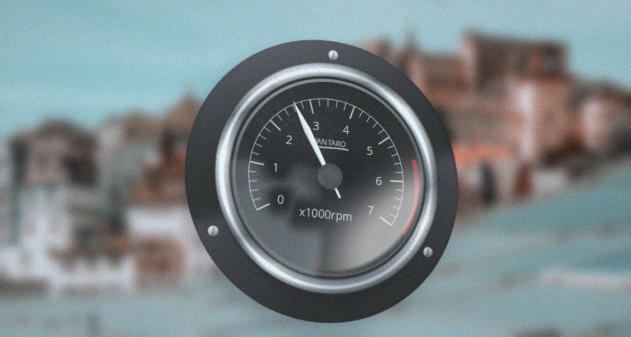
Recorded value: 2600 rpm
